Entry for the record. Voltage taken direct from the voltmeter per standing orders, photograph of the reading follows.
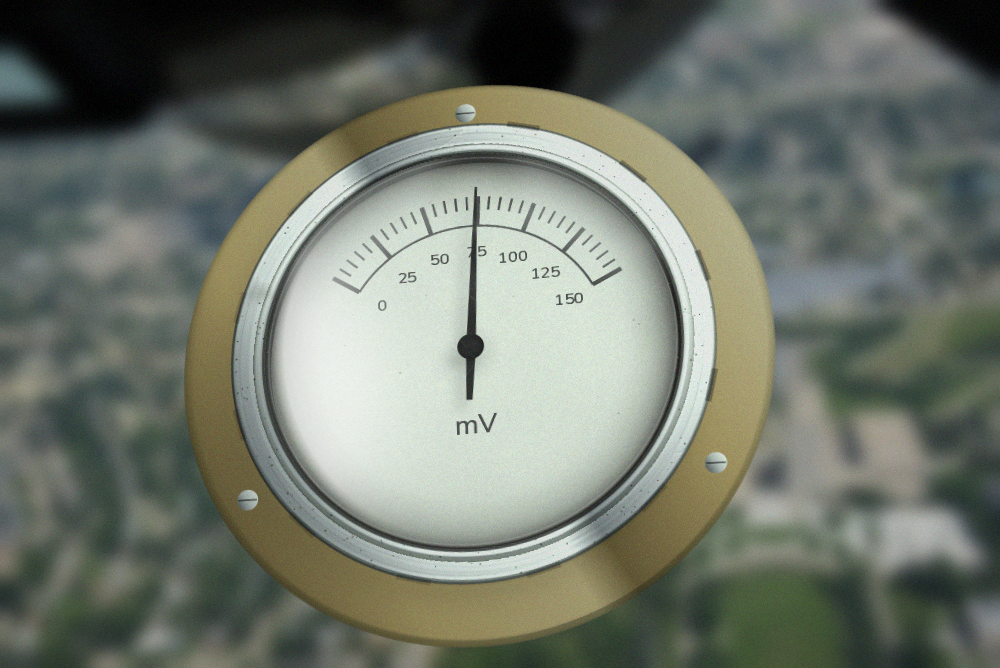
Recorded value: 75 mV
